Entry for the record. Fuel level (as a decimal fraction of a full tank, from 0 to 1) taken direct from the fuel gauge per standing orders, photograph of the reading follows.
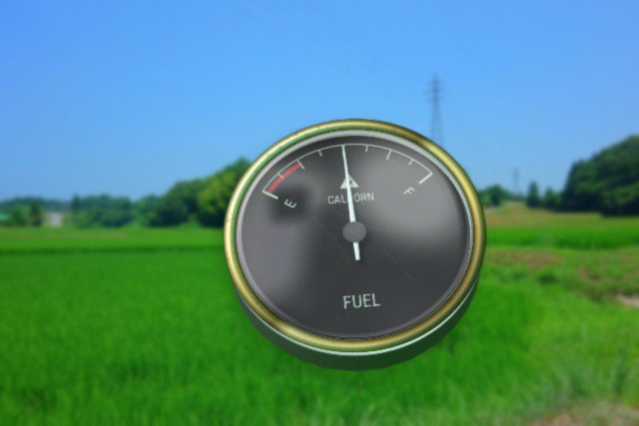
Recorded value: 0.5
